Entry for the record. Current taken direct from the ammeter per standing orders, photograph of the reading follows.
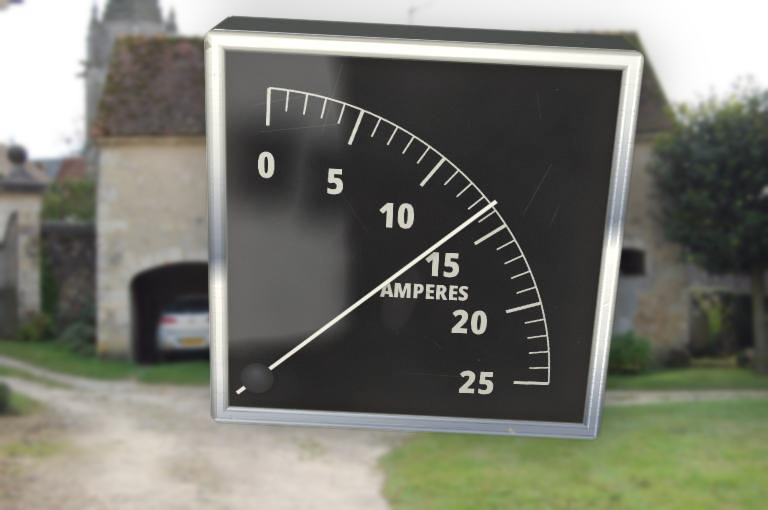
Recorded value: 13.5 A
